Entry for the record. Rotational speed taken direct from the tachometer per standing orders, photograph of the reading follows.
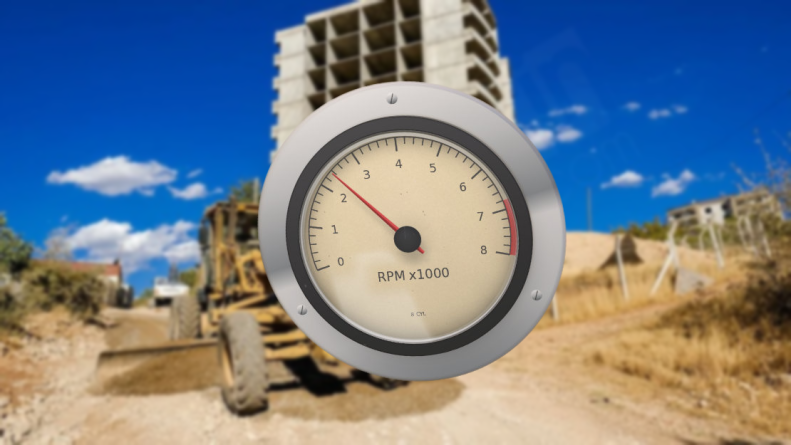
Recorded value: 2400 rpm
